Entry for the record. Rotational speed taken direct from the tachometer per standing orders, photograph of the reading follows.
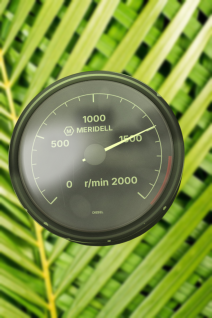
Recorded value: 1500 rpm
